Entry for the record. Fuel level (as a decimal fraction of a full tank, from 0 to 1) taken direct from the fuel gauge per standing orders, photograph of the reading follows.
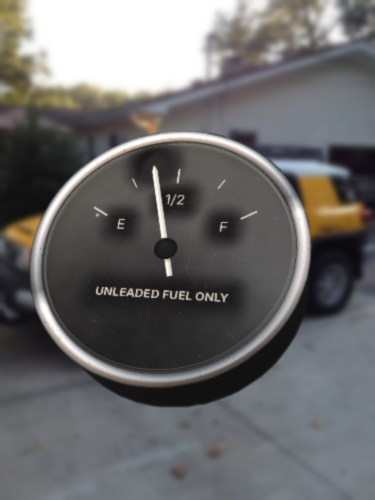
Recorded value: 0.375
